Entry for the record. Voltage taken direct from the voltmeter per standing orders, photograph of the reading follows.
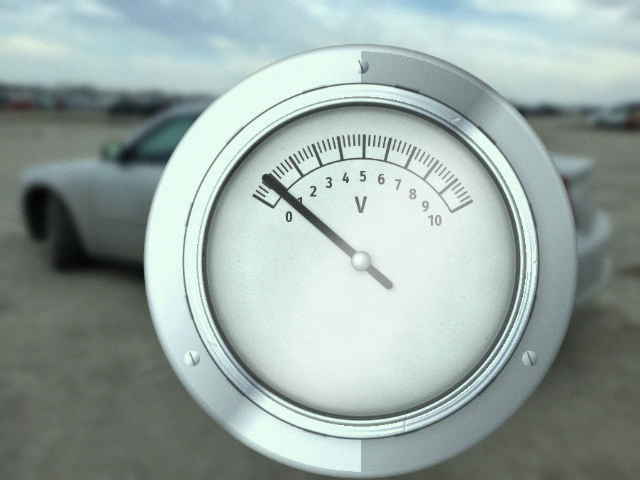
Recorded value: 0.8 V
